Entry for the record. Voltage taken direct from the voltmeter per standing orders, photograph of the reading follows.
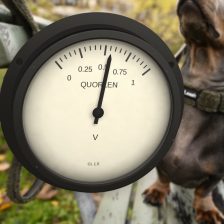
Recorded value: 0.55 V
